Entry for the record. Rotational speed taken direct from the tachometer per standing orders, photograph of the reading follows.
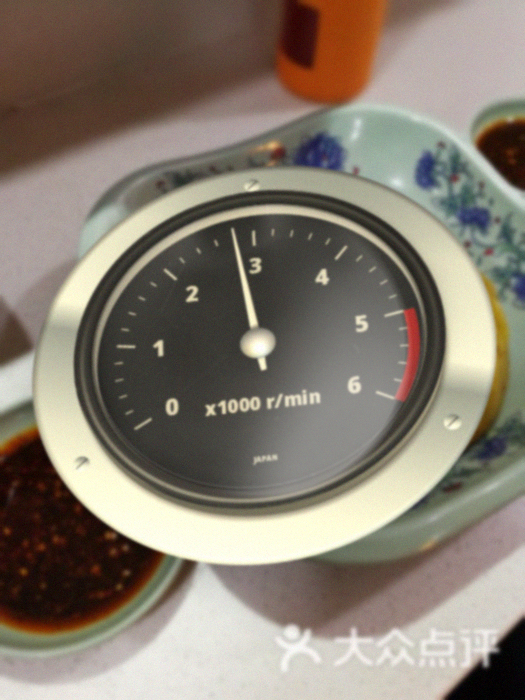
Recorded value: 2800 rpm
